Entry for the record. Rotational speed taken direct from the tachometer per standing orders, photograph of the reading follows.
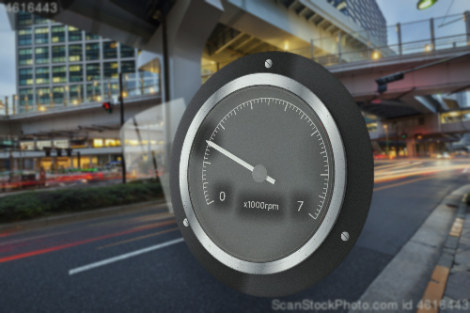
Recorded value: 1500 rpm
